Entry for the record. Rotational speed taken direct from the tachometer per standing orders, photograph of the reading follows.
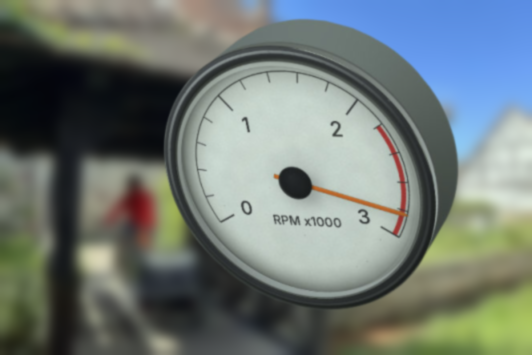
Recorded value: 2800 rpm
